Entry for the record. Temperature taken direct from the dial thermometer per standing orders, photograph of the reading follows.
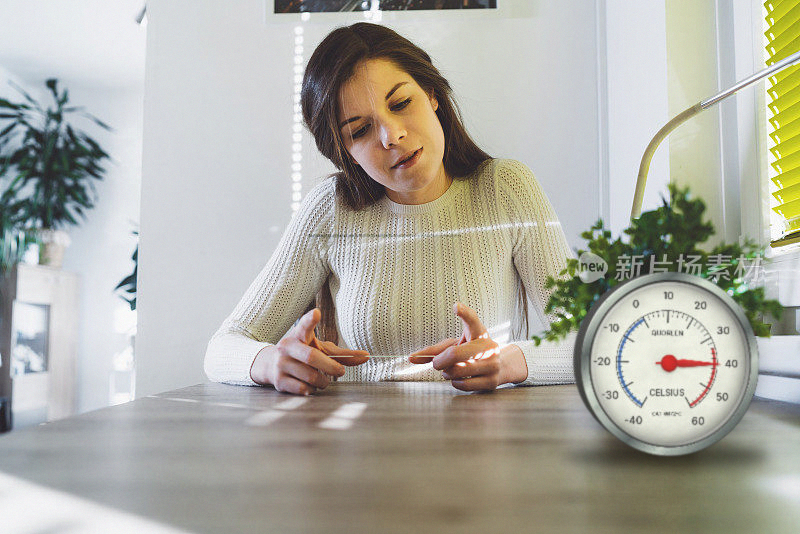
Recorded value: 40 °C
